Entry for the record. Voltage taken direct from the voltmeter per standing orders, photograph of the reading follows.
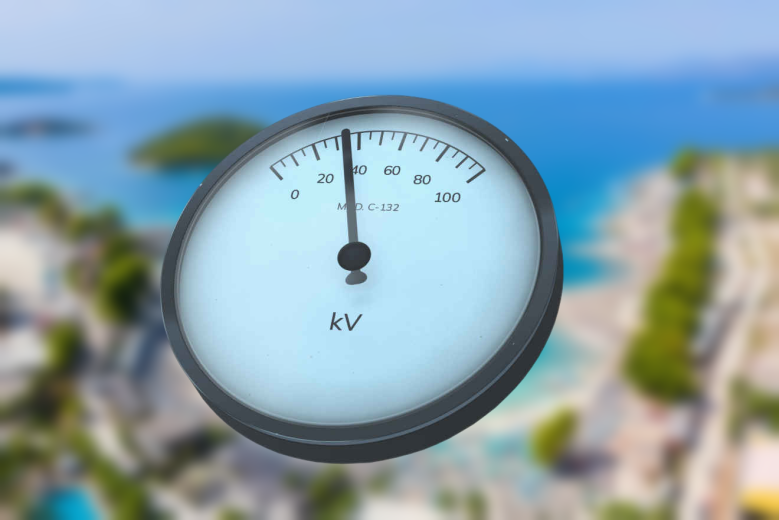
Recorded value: 35 kV
